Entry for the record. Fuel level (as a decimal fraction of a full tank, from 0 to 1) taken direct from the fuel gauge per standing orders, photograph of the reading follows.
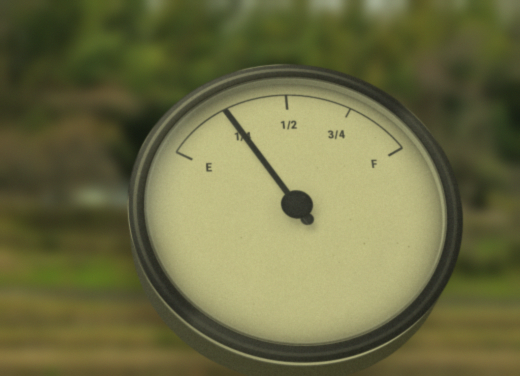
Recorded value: 0.25
